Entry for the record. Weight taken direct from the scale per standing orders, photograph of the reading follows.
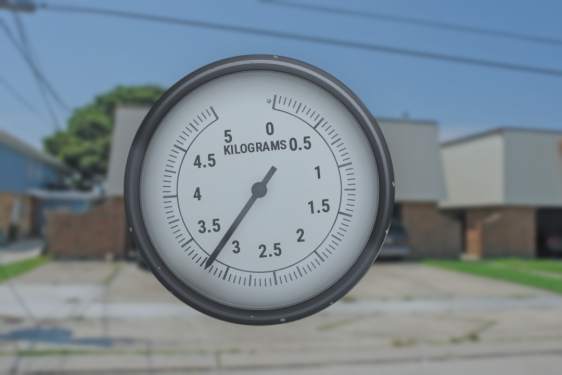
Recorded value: 3.2 kg
